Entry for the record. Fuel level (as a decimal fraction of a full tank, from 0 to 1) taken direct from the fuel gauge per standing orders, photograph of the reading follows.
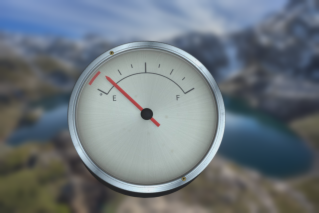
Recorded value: 0.125
